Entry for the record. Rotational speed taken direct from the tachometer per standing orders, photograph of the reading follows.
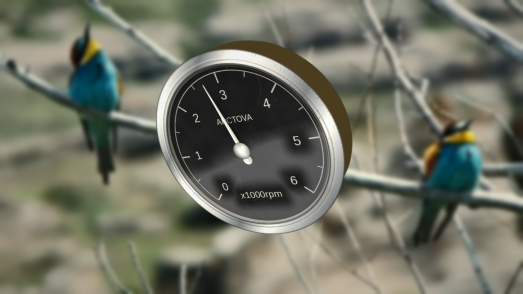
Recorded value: 2750 rpm
